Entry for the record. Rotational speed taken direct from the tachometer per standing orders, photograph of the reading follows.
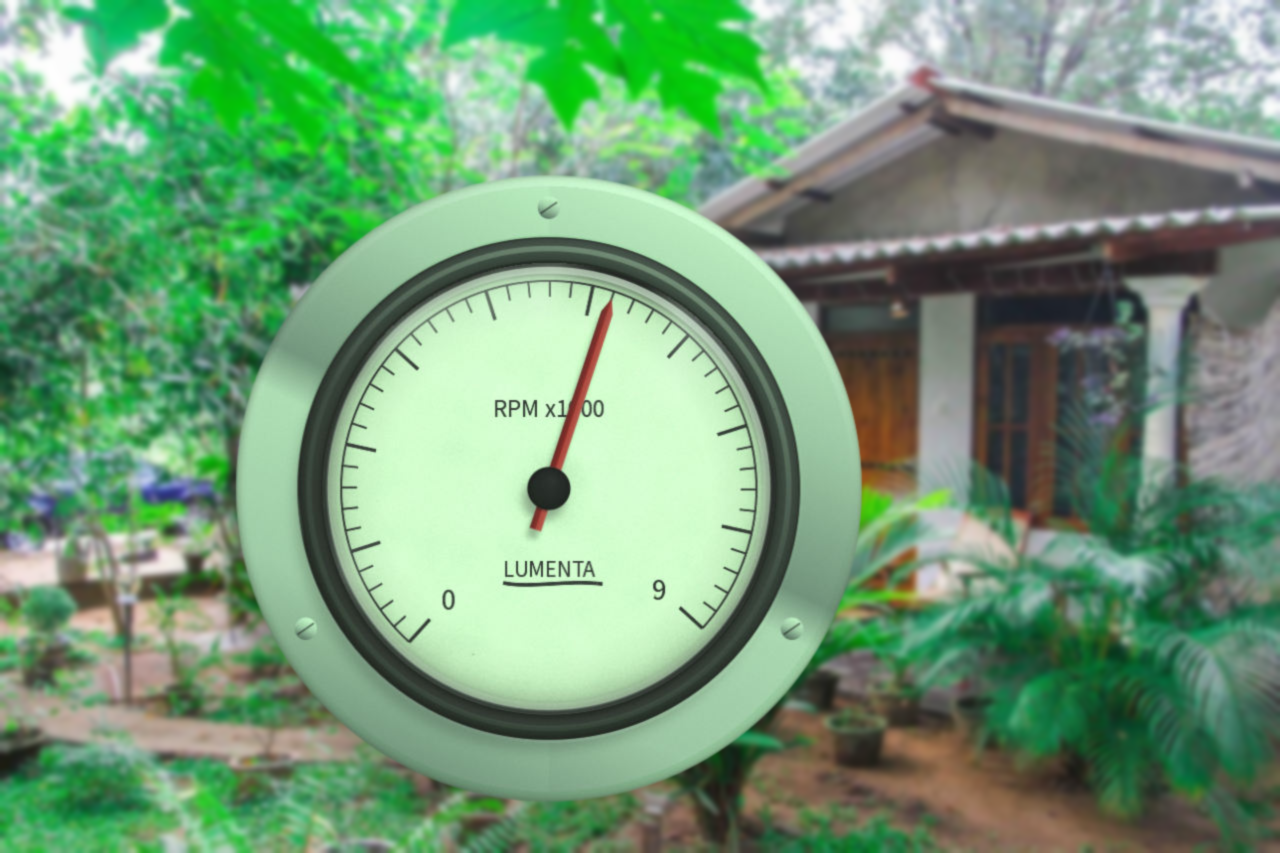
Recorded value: 5200 rpm
